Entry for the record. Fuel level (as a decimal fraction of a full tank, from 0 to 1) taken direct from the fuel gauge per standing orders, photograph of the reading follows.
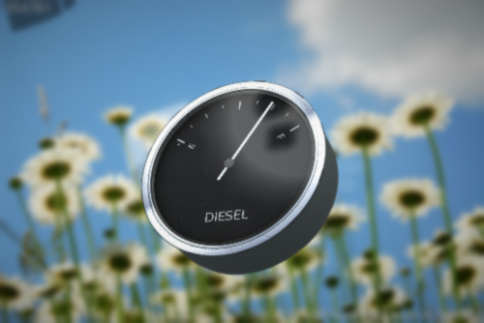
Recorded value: 0.75
